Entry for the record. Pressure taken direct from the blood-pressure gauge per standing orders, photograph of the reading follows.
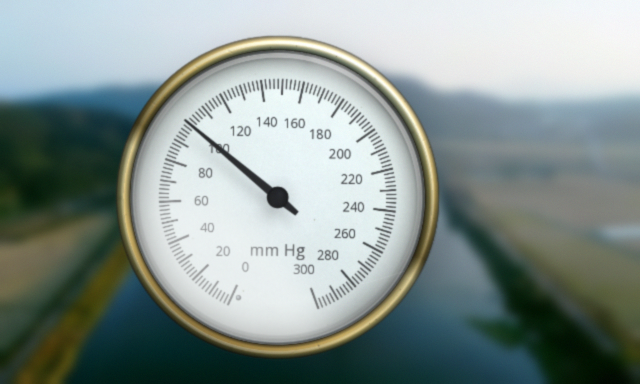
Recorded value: 100 mmHg
